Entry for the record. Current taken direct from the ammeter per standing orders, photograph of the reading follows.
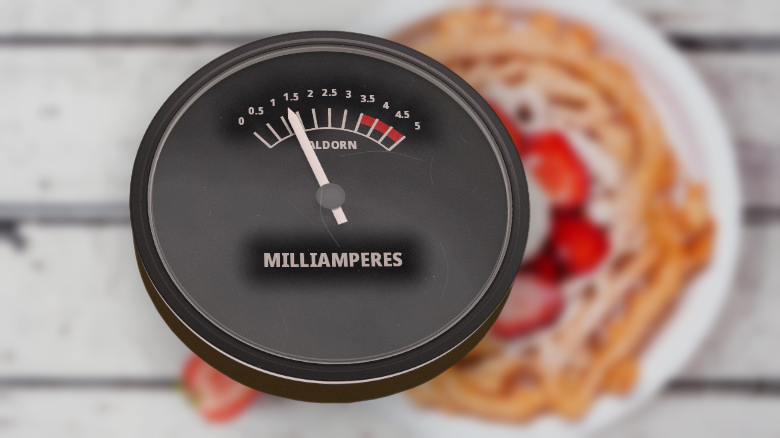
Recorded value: 1.25 mA
